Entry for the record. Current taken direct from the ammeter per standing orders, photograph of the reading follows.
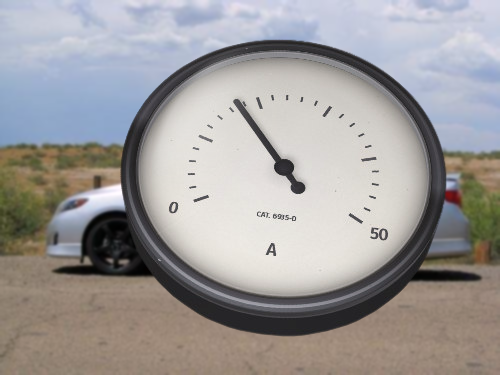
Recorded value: 17 A
